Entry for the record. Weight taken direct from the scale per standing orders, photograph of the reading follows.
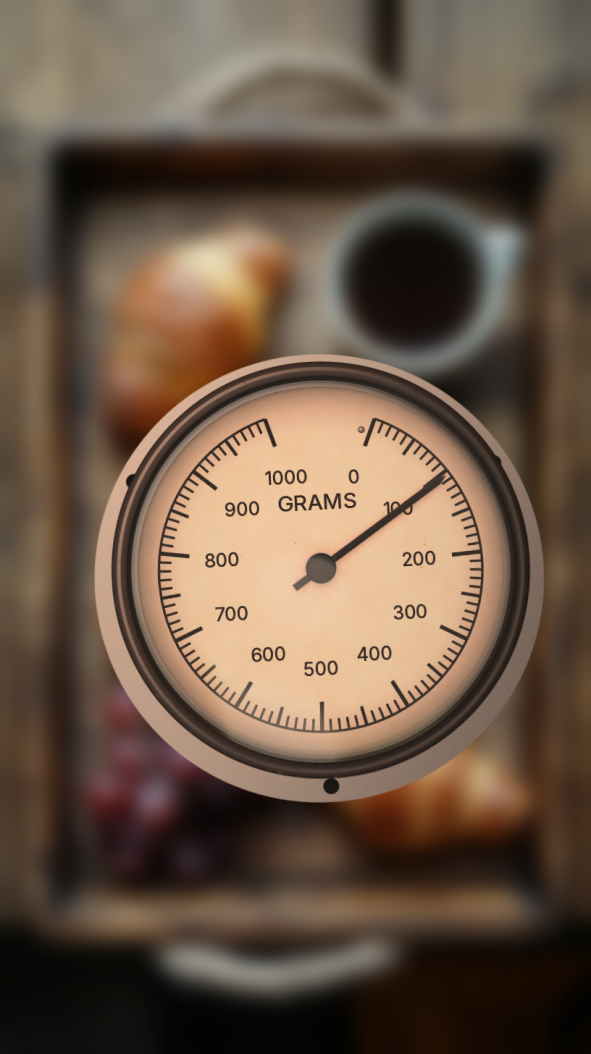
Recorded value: 105 g
